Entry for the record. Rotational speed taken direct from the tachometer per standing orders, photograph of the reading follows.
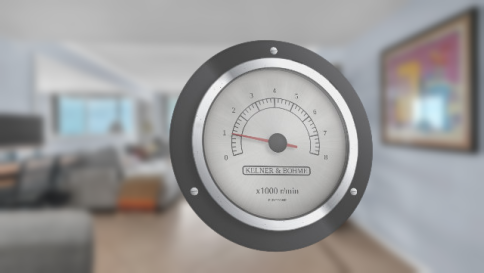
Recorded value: 1000 rpm
